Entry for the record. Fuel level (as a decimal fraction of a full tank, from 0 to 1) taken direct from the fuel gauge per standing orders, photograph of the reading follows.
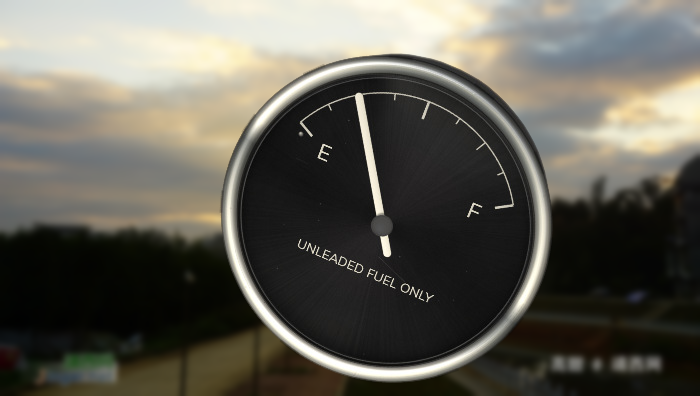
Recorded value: 0.25
